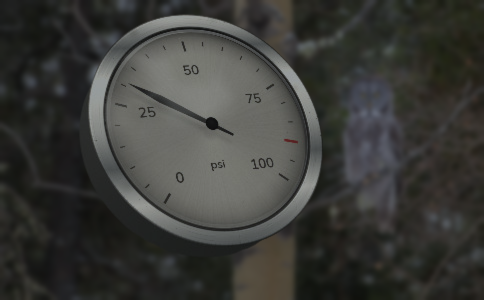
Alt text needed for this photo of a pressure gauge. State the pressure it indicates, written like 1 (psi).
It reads 30 (psi)
